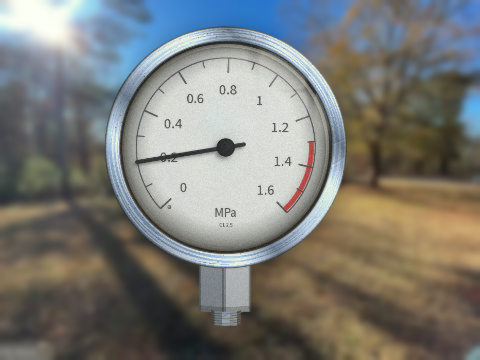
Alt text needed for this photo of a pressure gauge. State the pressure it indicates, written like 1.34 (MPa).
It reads 0.2 (MPa)
